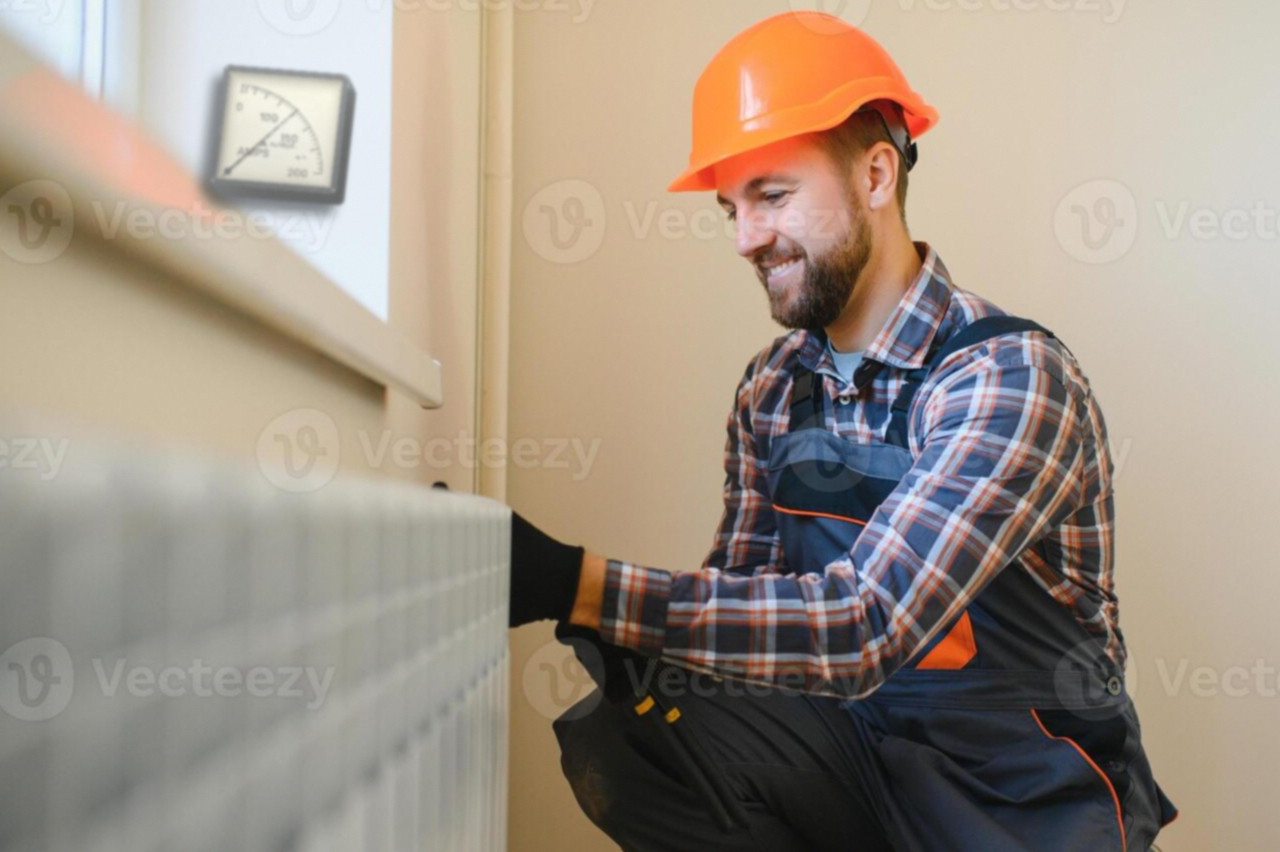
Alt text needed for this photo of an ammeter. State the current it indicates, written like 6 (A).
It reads 125 (A)
